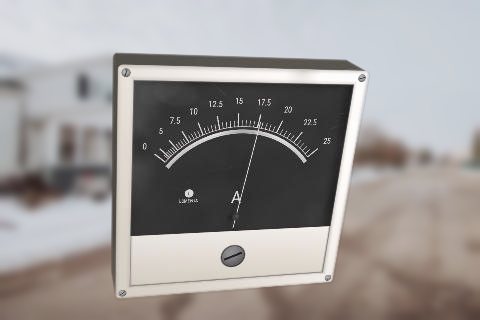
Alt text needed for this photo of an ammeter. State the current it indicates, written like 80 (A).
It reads 17.5 (A)
